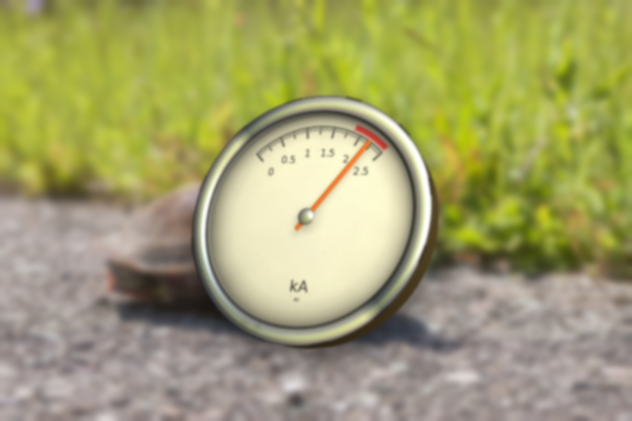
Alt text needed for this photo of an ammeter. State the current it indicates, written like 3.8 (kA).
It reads 2.25 (kA)
